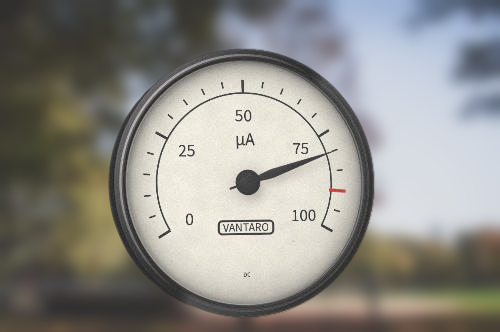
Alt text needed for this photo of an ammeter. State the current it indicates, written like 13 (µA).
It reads 80 (µA)
